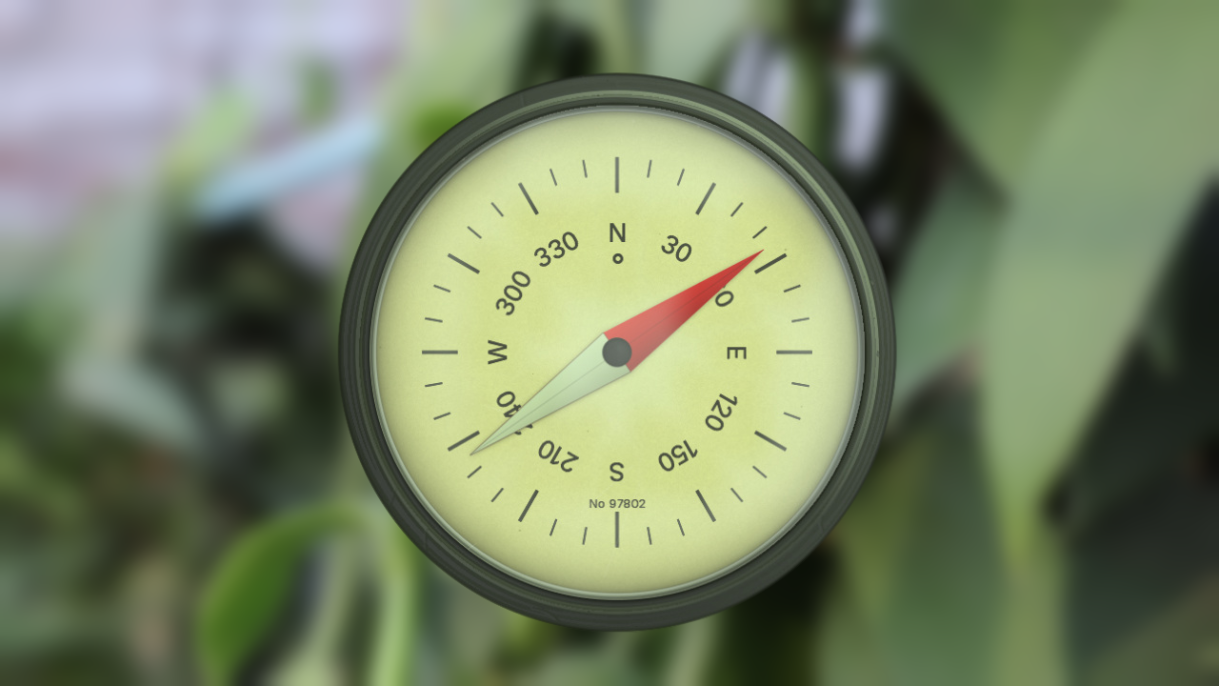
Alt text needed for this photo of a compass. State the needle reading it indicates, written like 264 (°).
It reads 55 (°)
